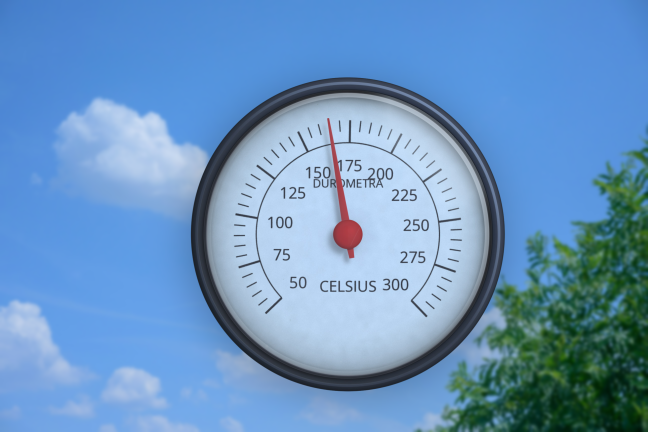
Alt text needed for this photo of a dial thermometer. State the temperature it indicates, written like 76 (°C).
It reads 165 (°C)
